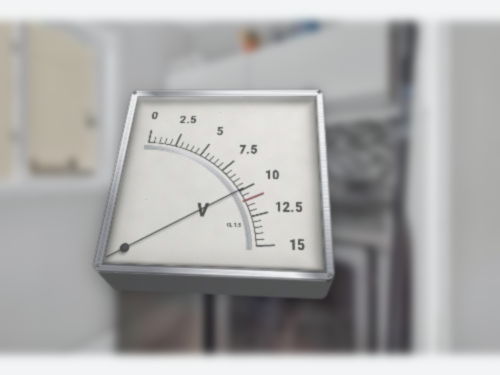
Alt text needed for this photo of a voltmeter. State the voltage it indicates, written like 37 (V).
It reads 10 (V)
